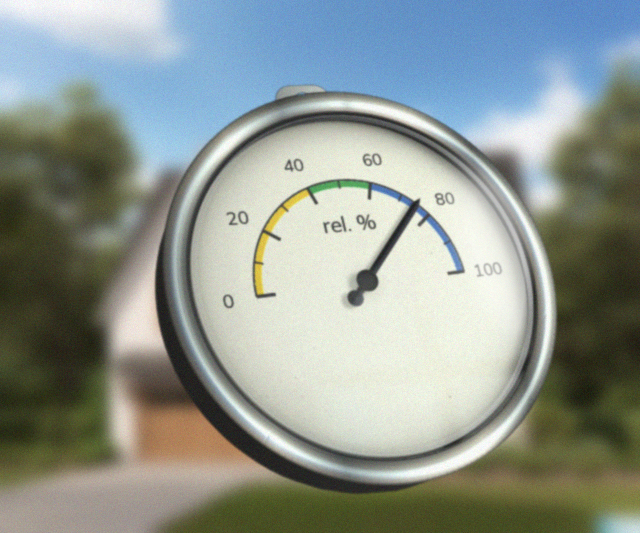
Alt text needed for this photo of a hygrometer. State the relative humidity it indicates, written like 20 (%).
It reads 75 (%)
